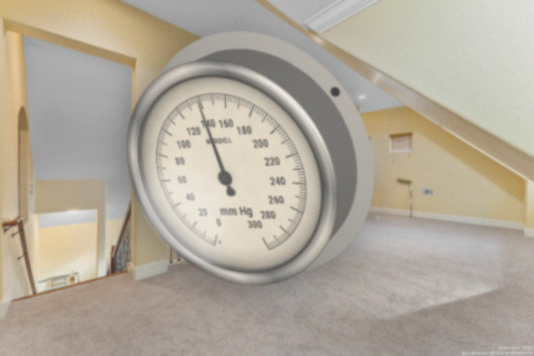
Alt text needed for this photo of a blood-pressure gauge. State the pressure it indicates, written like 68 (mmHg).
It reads 140 (mmHg)
